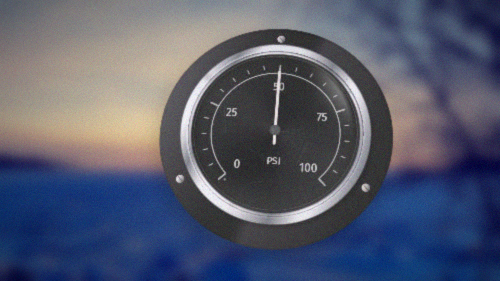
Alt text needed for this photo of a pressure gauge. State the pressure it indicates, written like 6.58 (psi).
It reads 50 (psi)
